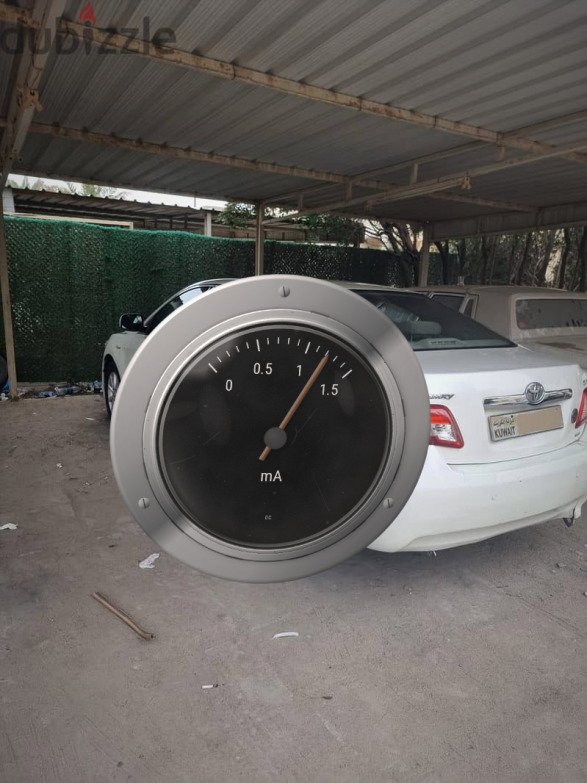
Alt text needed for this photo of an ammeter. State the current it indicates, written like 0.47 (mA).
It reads 1.2 (mA)
